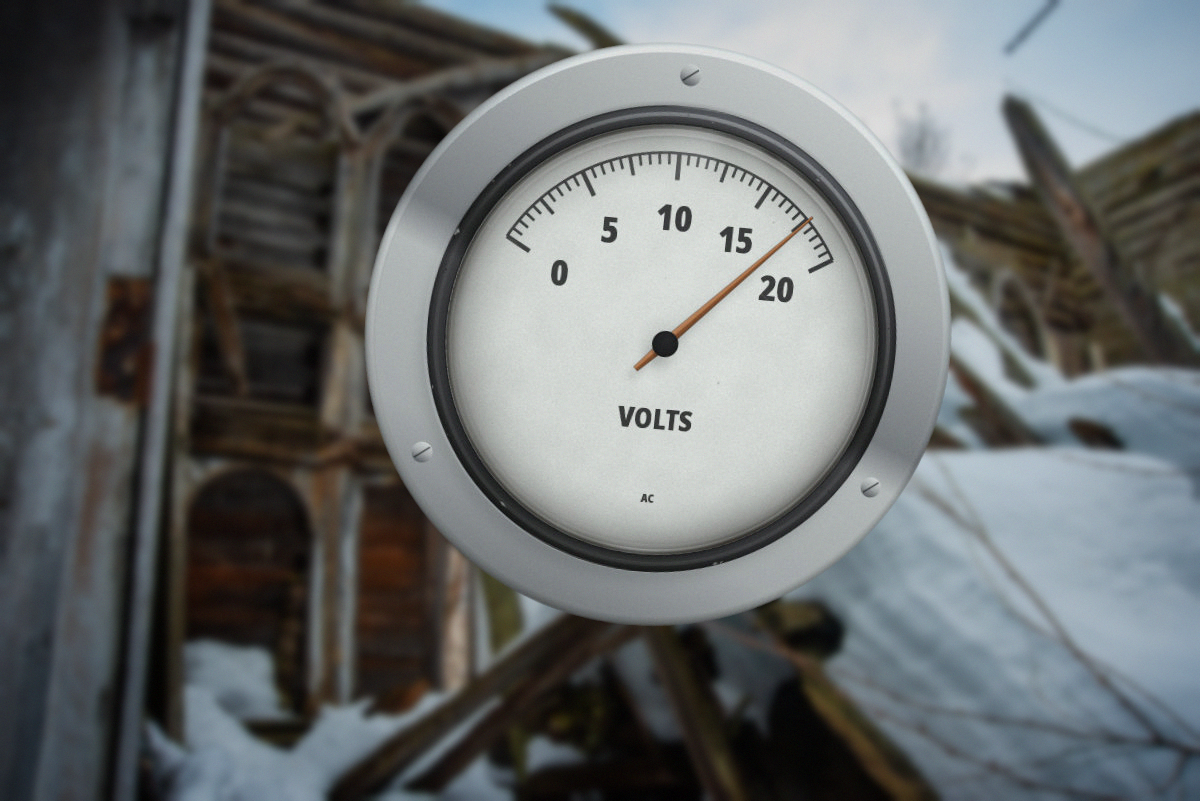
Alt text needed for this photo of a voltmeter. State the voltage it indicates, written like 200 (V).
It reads 17.5 (V)
